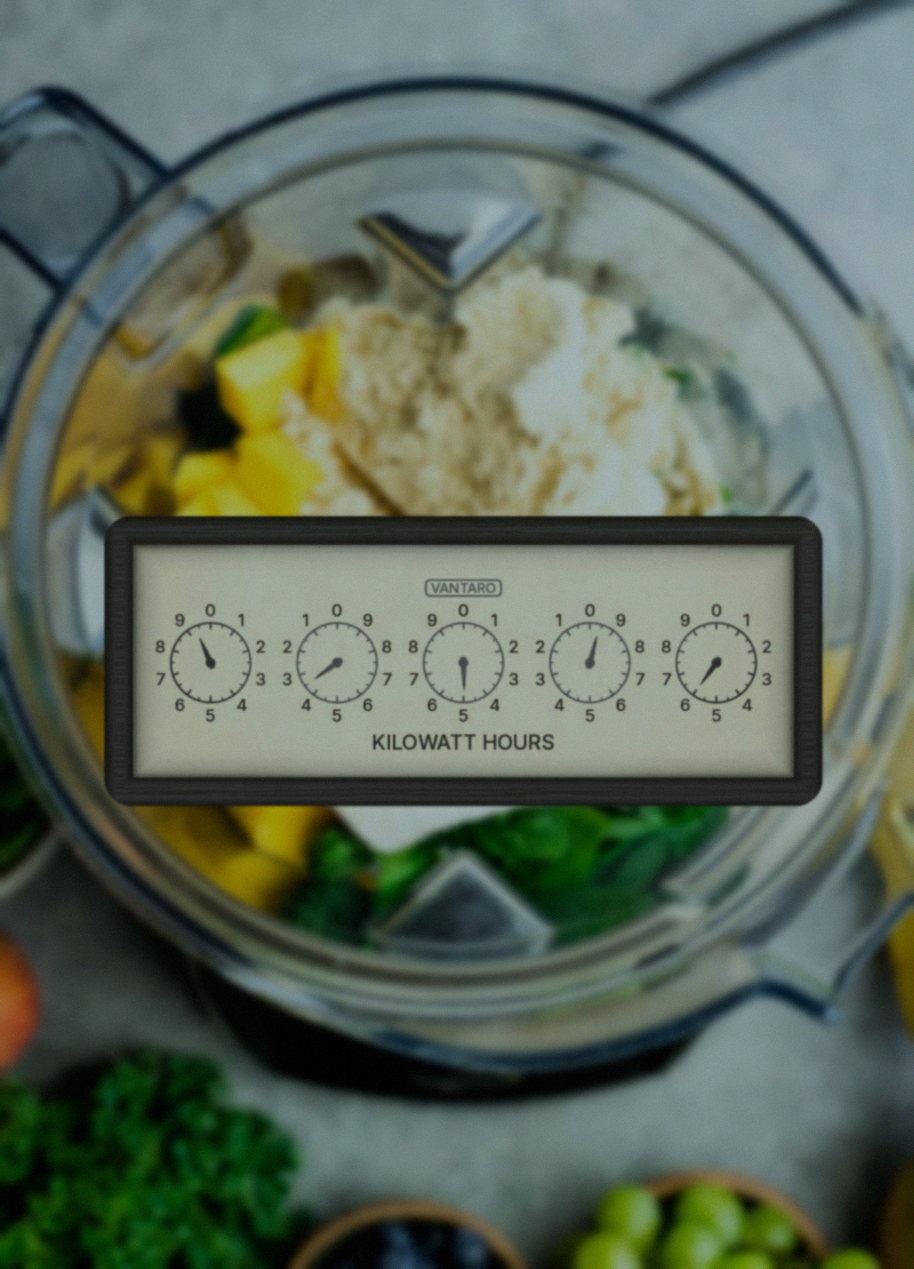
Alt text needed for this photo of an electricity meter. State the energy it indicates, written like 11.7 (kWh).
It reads 93496 (kWh)
